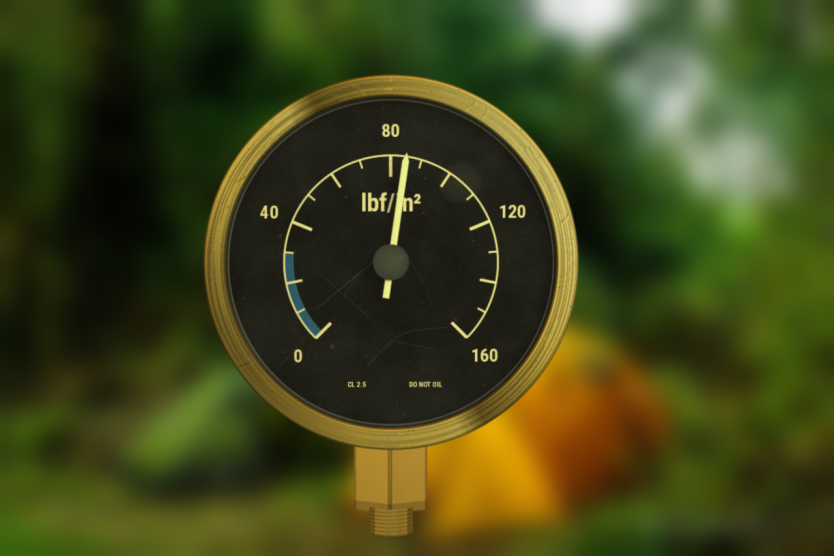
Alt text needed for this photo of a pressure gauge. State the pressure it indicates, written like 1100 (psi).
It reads 85 (psi)
